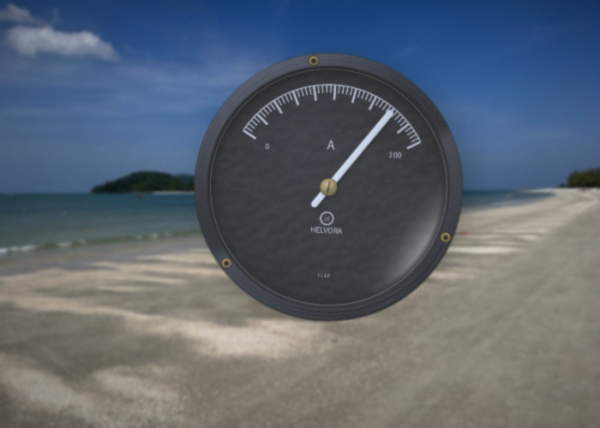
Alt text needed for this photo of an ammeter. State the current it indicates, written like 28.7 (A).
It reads 80 (A)
